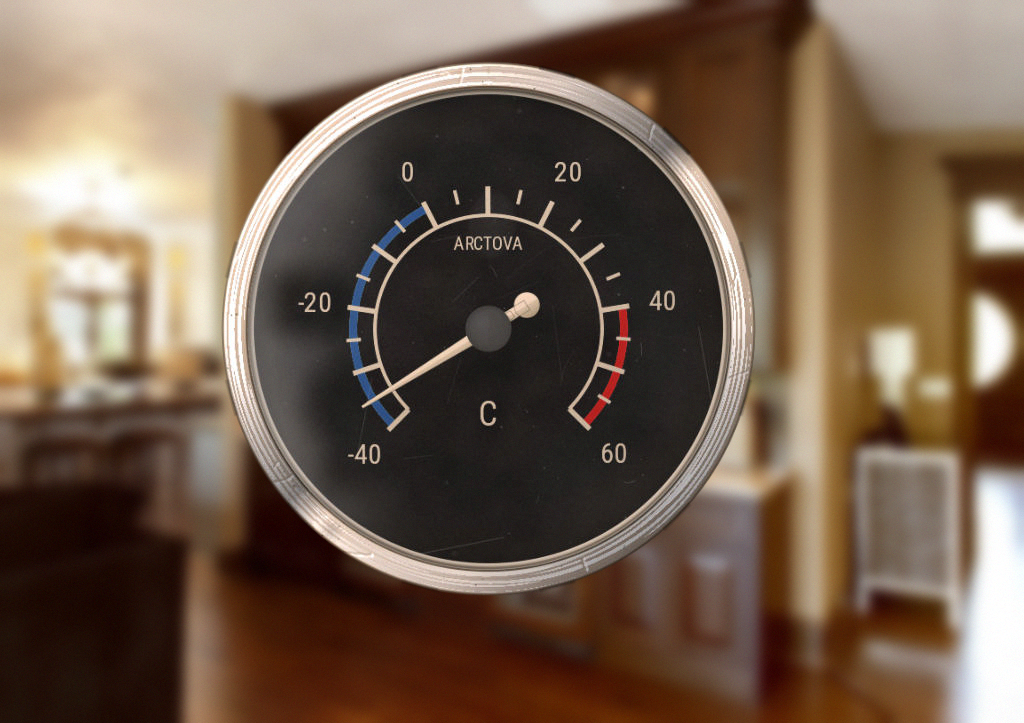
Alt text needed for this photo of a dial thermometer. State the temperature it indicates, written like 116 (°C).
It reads -35 (°C)
